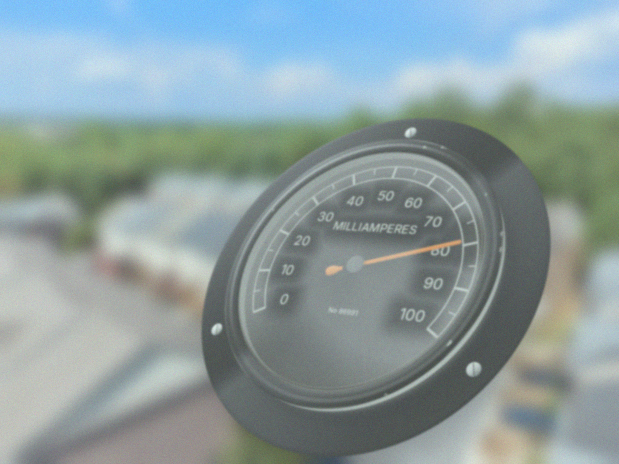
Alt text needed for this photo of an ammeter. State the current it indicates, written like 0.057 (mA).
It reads 80 (mA)
